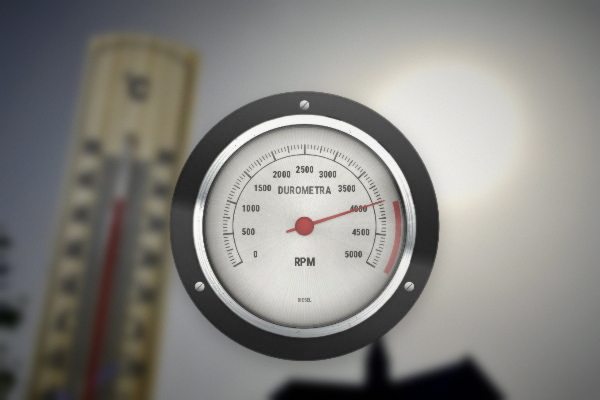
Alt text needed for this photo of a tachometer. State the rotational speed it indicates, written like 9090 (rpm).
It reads 4000 (rpm)
